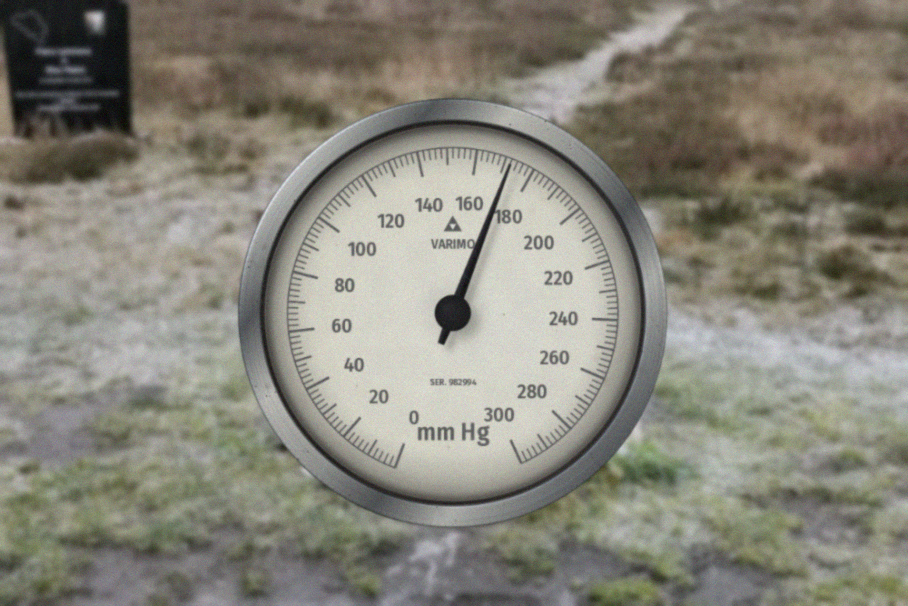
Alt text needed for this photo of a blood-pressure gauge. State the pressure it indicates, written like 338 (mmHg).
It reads 172 (mmHg)
